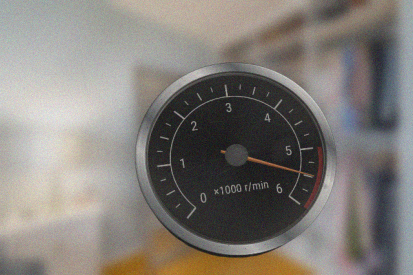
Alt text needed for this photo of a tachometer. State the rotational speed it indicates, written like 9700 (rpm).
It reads 5500 (rpm)
